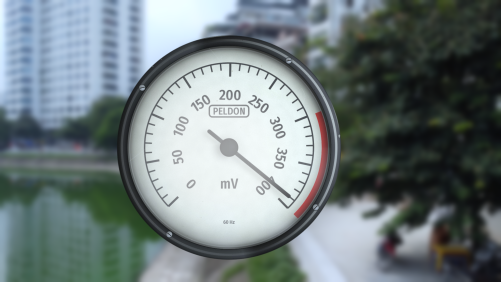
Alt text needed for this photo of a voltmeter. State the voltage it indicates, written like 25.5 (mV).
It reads 390 (mV)
